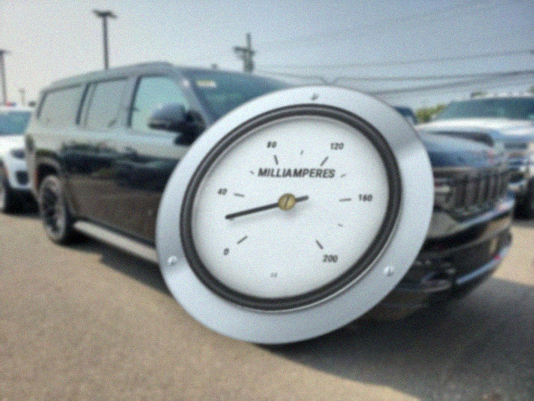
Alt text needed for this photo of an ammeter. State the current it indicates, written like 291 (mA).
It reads 20 (mA)
